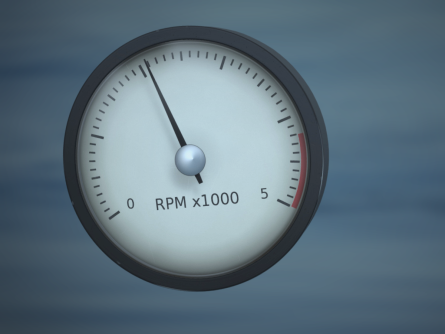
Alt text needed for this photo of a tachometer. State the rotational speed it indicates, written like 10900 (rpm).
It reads 2100 (rpm)
